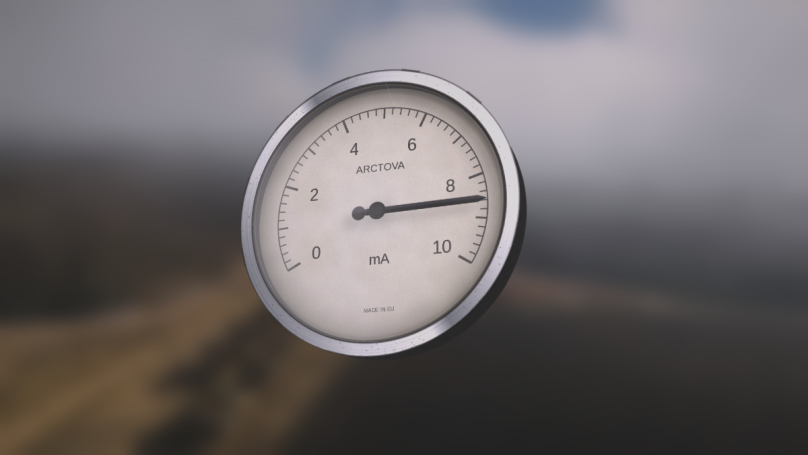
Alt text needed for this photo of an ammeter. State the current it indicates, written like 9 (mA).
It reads 8.6 (mA)
